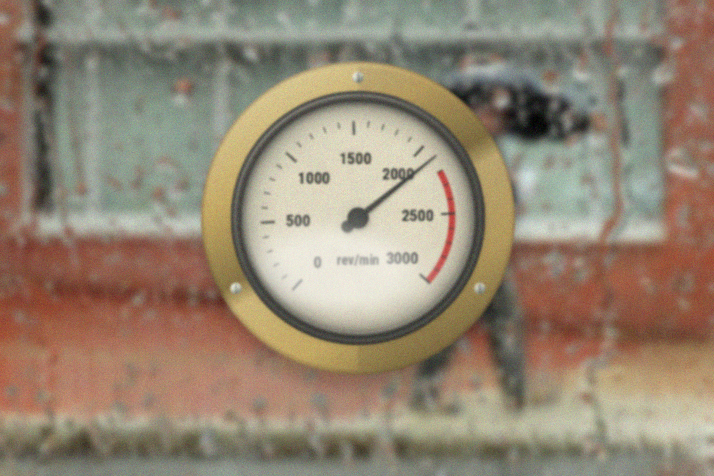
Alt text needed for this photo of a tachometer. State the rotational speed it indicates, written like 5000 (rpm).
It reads 2100 (rpm)
